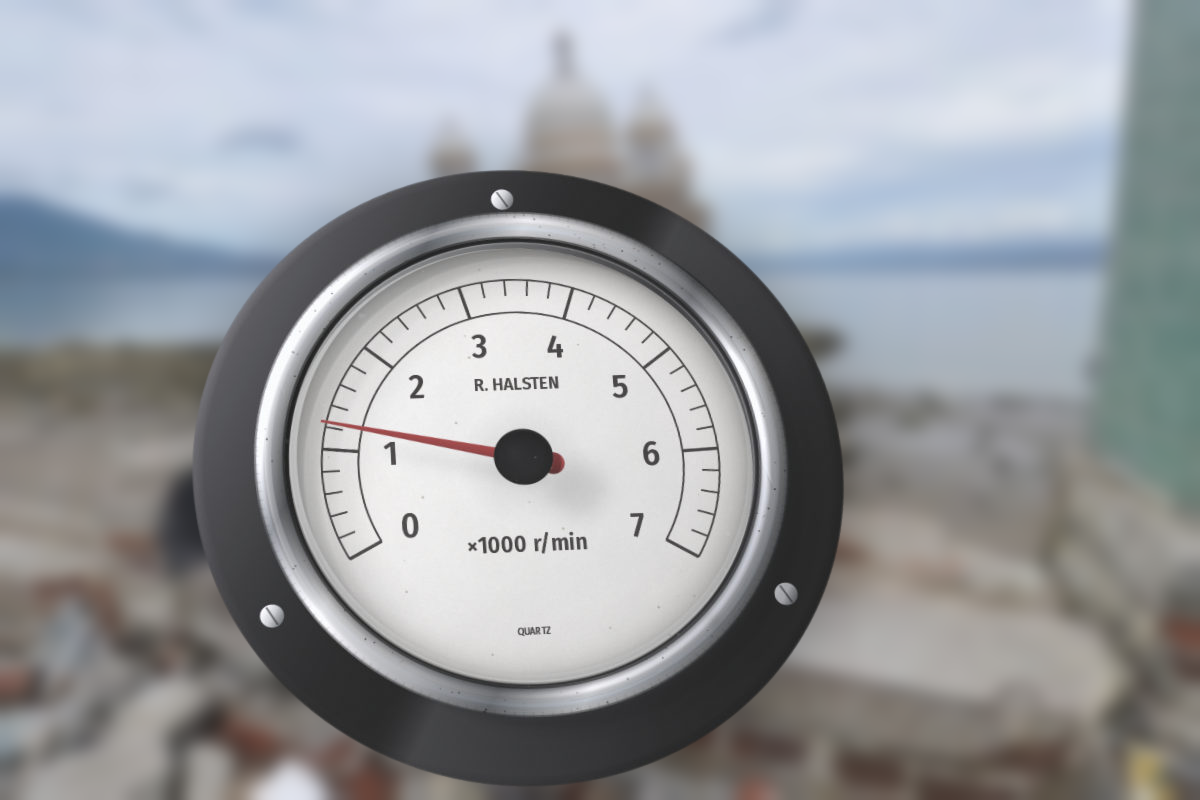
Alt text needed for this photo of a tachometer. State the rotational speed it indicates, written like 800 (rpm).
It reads 1200 (rpm)
